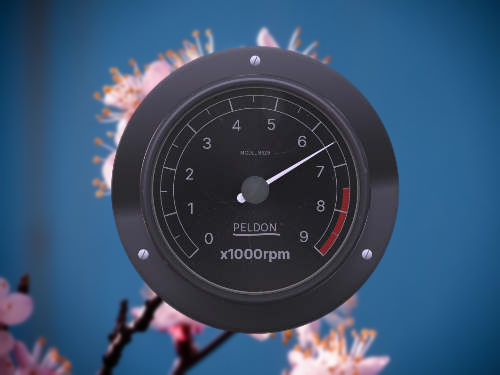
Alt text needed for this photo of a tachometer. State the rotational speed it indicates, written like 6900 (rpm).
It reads 6500 (rpm)
